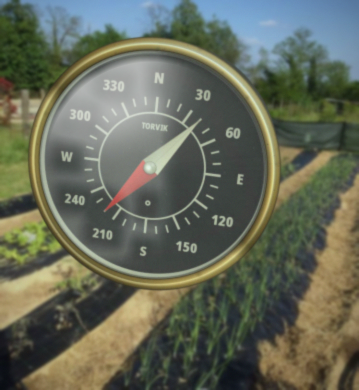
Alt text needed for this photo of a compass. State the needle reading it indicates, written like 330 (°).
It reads 220 (°)
